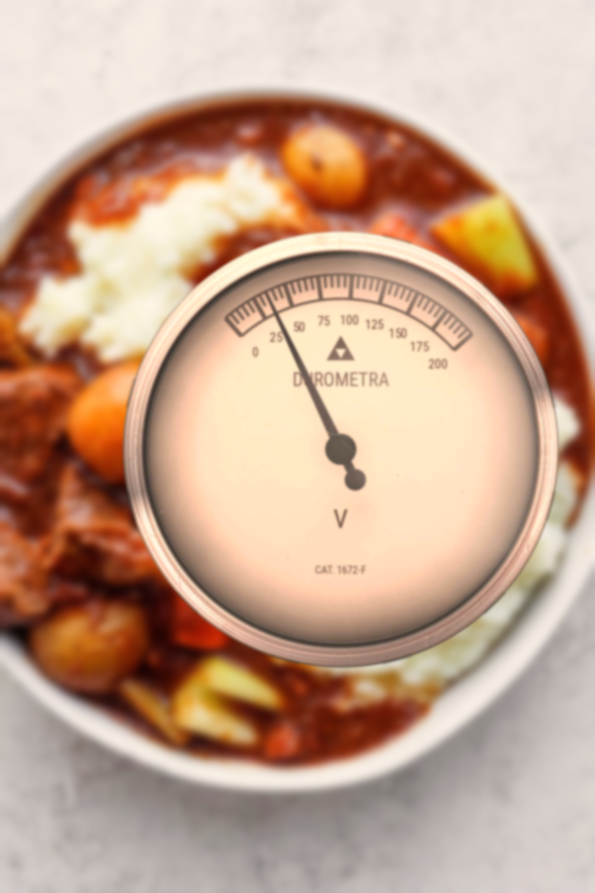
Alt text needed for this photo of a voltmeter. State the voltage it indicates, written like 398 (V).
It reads 35 (V)
